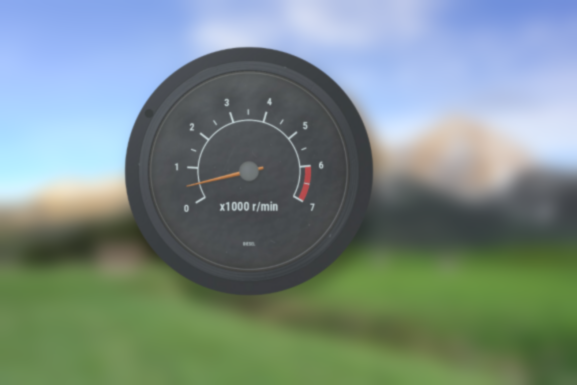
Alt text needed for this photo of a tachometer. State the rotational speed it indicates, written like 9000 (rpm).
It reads 500 (rpm)
